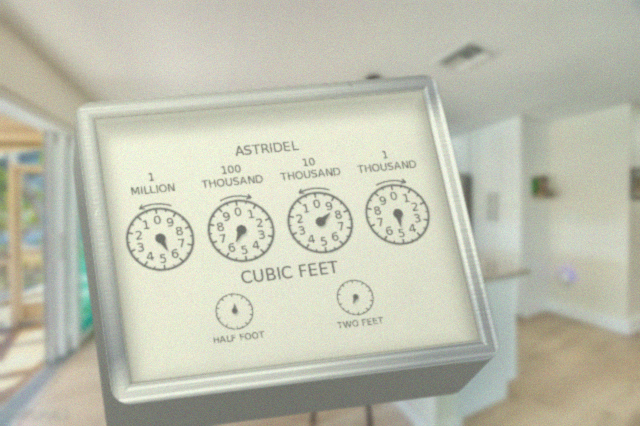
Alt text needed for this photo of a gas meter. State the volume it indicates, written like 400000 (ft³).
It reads 558500 (ft³)
